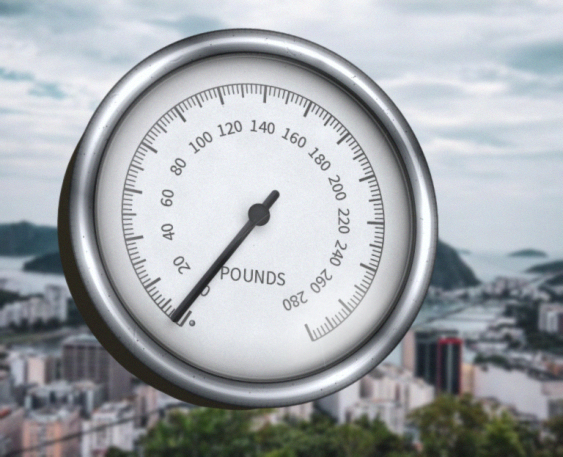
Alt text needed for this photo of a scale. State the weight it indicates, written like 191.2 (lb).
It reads 4 (lb)
